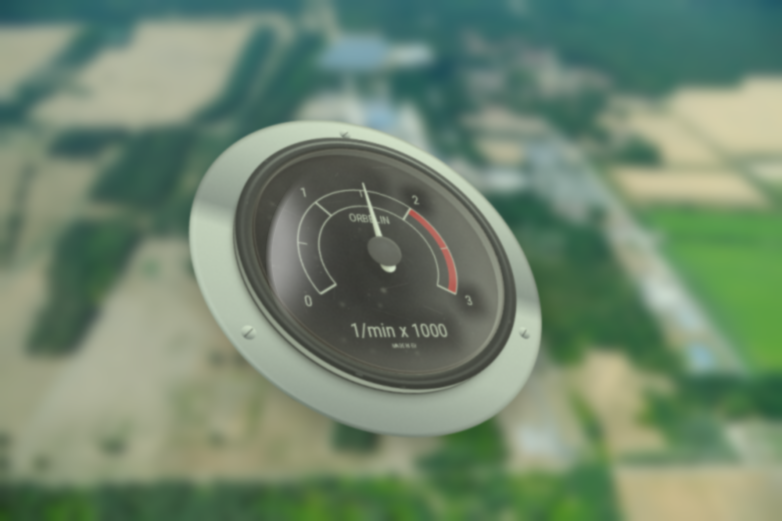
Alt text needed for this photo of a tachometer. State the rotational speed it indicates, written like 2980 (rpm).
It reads 1500 (rpm)
